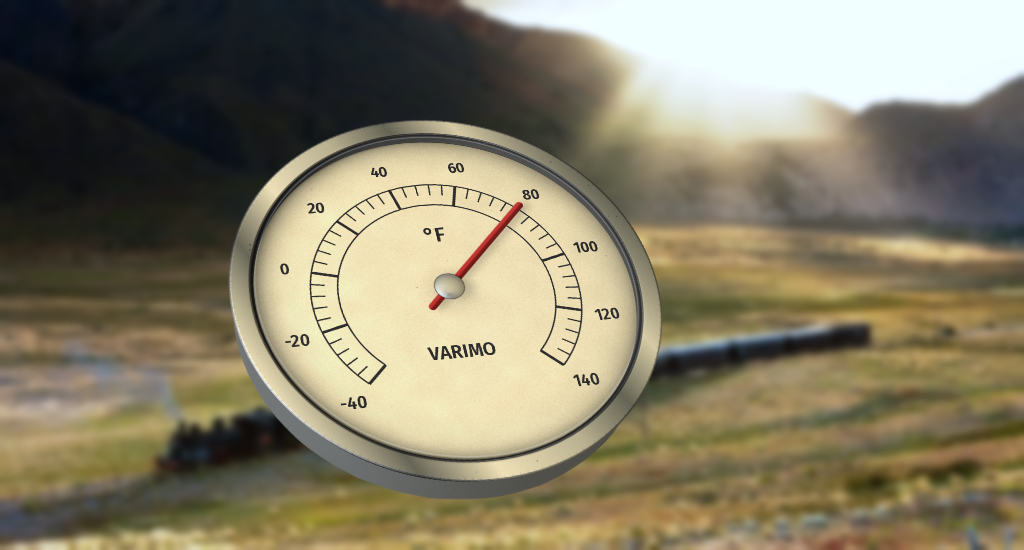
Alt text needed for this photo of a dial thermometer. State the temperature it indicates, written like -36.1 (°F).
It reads 80 (°F)
